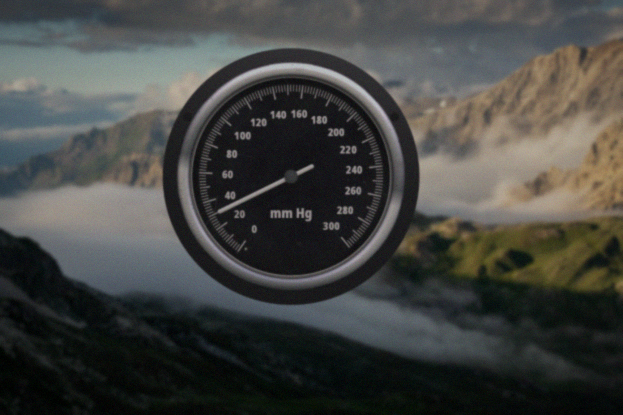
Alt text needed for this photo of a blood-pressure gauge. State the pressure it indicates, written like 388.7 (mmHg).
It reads 30 (mmHg)
